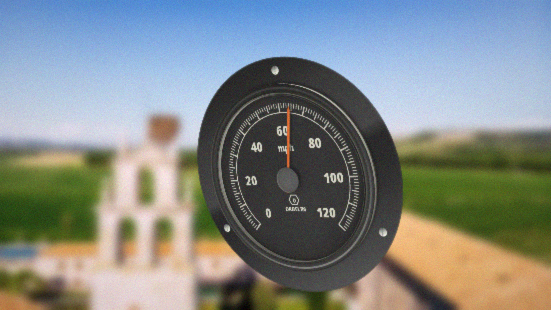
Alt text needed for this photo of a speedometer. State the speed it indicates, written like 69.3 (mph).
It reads 65 (mph)
